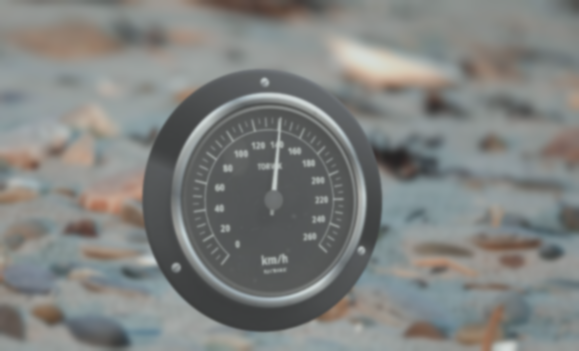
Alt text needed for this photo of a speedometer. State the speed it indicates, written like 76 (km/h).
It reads 140 (km/h)
